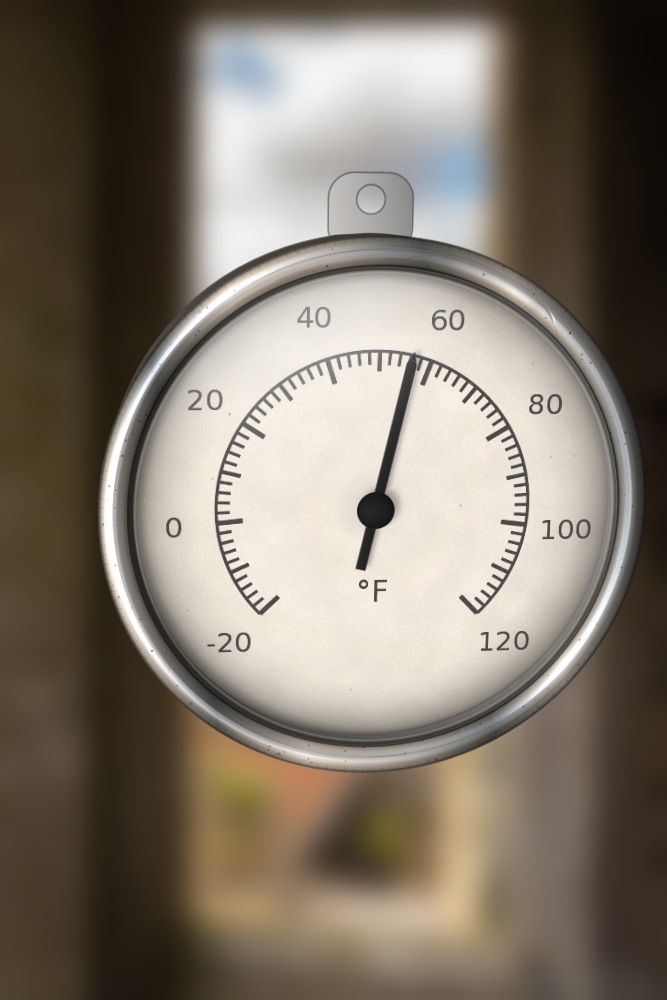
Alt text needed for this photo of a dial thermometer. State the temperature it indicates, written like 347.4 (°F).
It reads 56 (°F)
